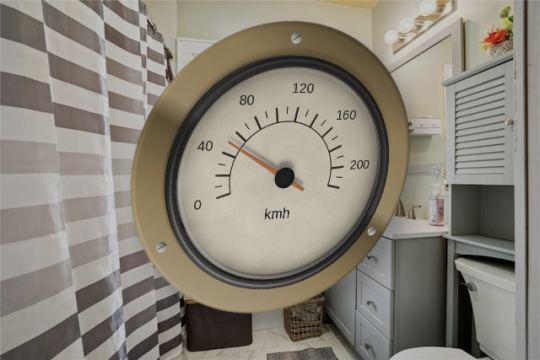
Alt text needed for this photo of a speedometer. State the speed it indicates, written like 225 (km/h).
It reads 50 (km/h)
